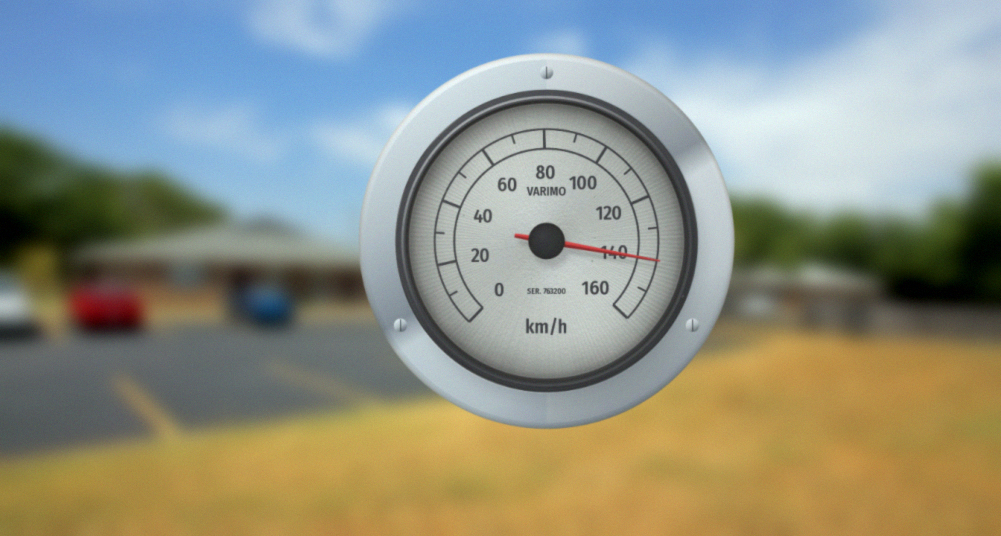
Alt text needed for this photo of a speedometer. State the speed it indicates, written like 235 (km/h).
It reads 140 (km/h)
